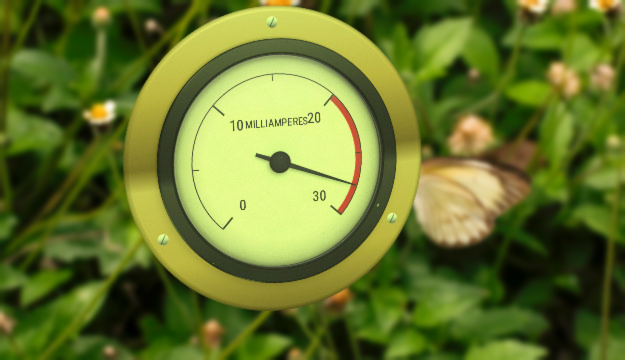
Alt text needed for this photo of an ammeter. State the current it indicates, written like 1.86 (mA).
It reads 27.5 (mA)
